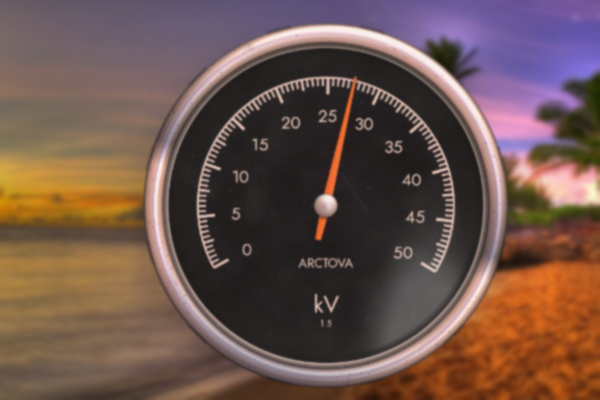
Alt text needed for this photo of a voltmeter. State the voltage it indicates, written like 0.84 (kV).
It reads 27.5 (kV)
